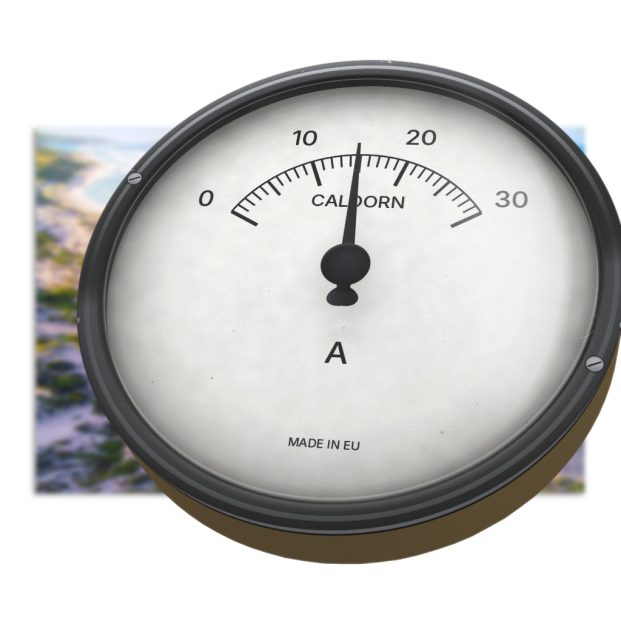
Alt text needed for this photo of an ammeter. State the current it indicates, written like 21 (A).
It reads 15 (A)
